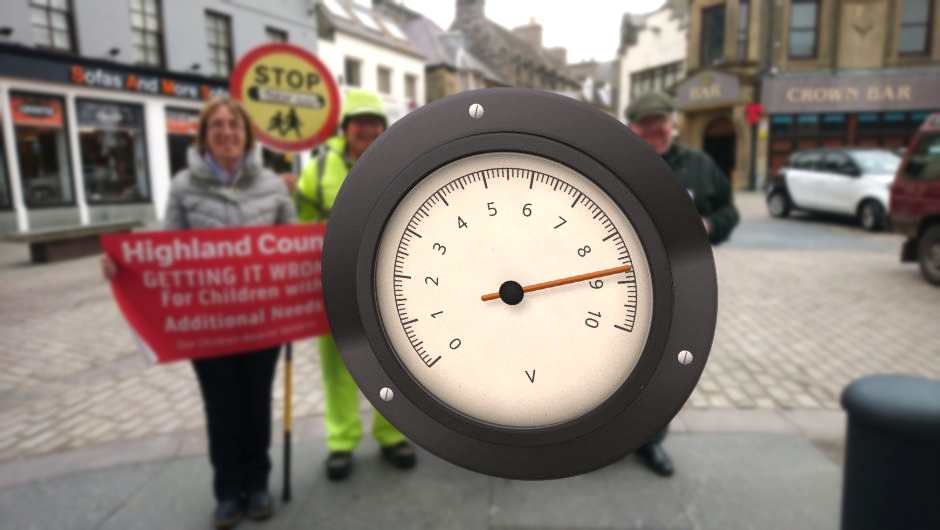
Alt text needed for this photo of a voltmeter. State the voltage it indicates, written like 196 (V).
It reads 8.7 (V)
